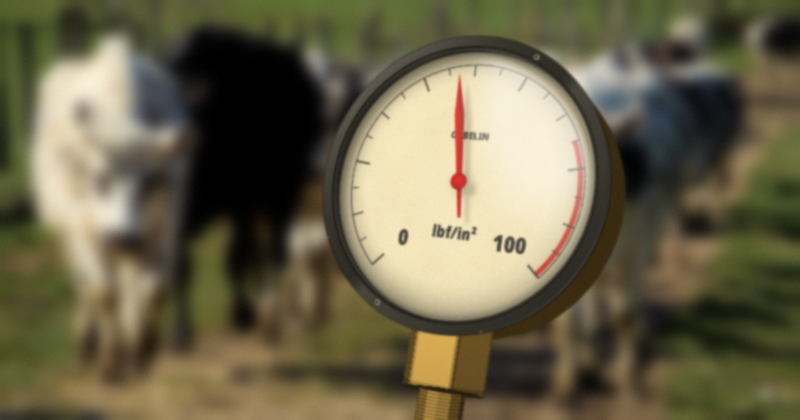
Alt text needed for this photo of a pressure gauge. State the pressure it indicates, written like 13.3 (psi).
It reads 47.5 (psi)
